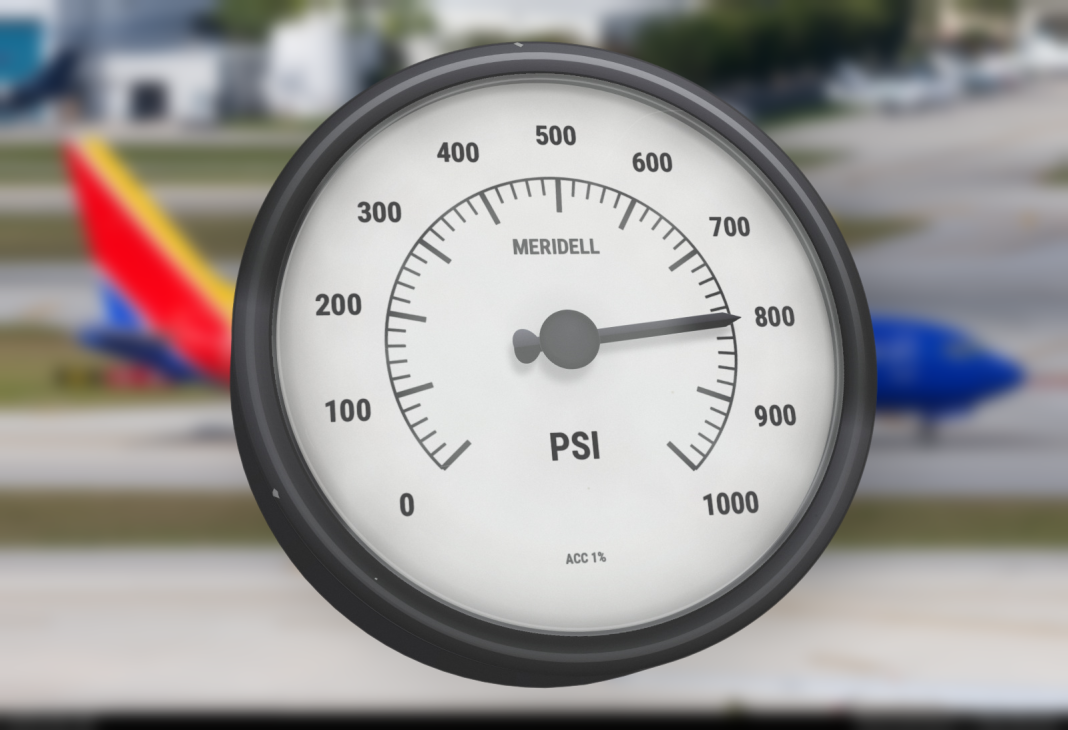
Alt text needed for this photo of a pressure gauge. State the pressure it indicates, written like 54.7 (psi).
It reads 800 (psi)
